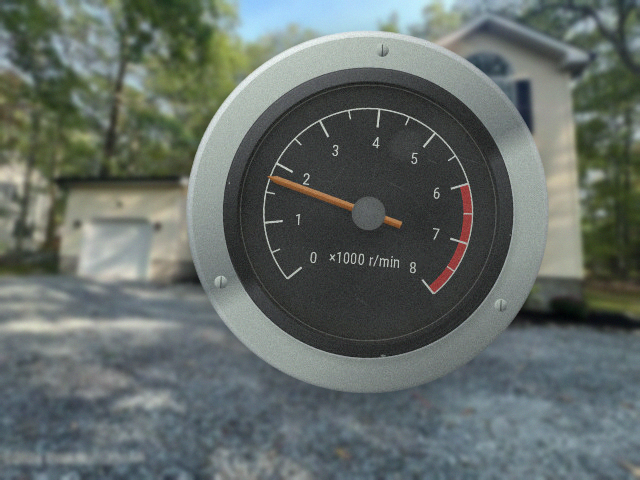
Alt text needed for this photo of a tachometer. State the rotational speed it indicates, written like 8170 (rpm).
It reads 1750 (rpm)
